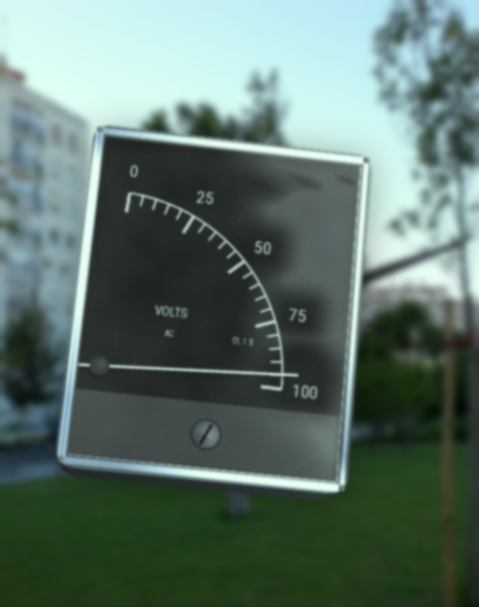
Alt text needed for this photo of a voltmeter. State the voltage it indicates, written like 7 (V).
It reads 95 (V)
